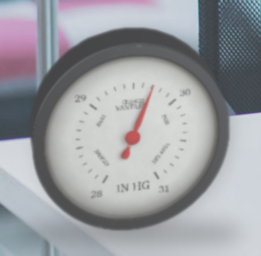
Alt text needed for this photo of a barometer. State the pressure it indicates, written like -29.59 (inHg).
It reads 29.7 (inHg)
